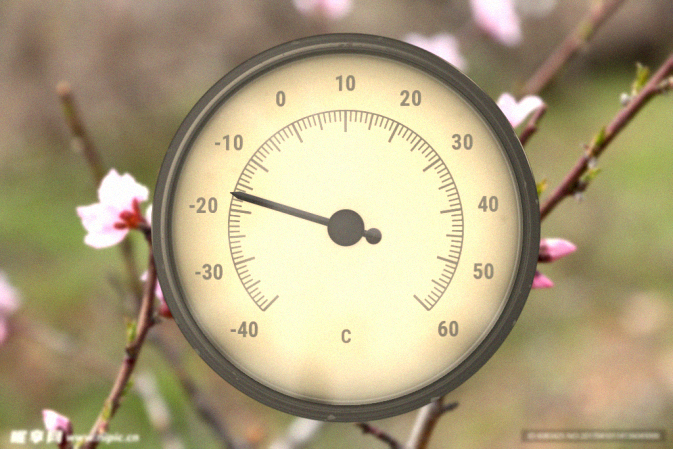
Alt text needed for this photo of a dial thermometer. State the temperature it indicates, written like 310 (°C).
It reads -17 (°C)
